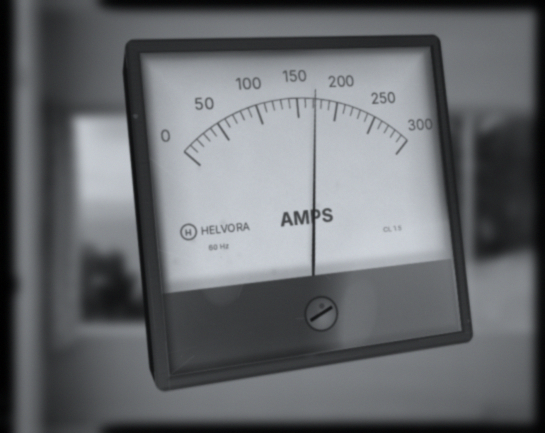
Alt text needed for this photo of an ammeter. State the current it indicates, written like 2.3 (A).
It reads 170 (A)
